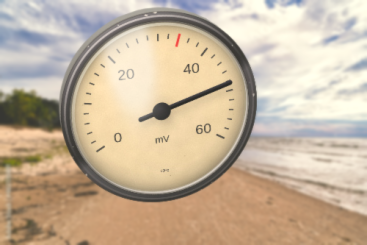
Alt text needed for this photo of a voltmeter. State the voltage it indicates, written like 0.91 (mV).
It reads 48 (mV)
